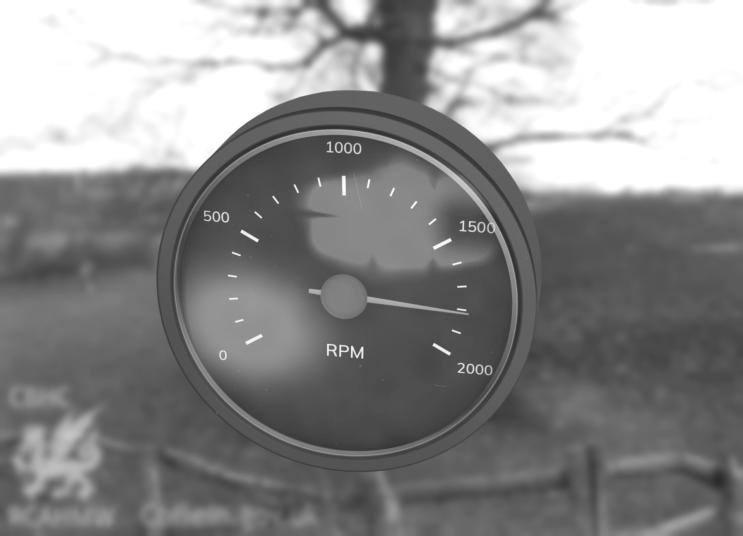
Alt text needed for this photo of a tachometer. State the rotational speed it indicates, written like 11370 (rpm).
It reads 1800 (rpm)
